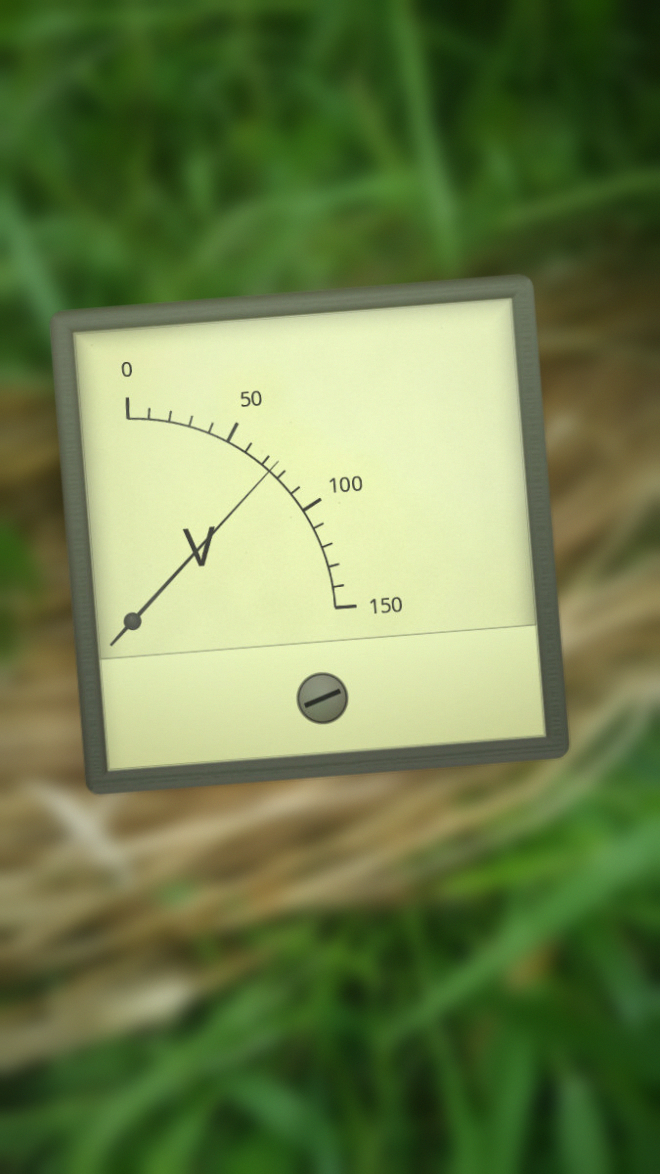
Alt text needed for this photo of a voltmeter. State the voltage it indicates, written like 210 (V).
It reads 75 (V)
